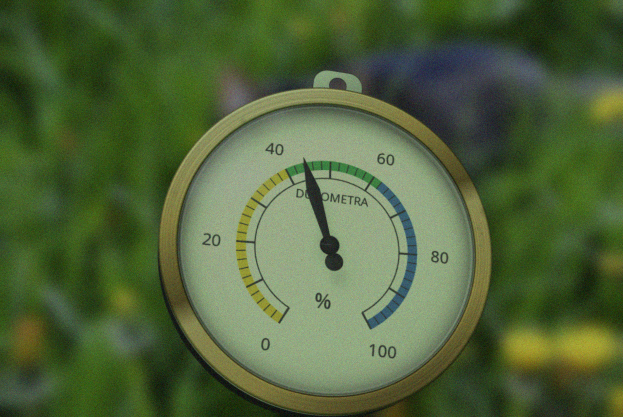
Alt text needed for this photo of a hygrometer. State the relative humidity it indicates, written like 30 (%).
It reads 44 (%)
